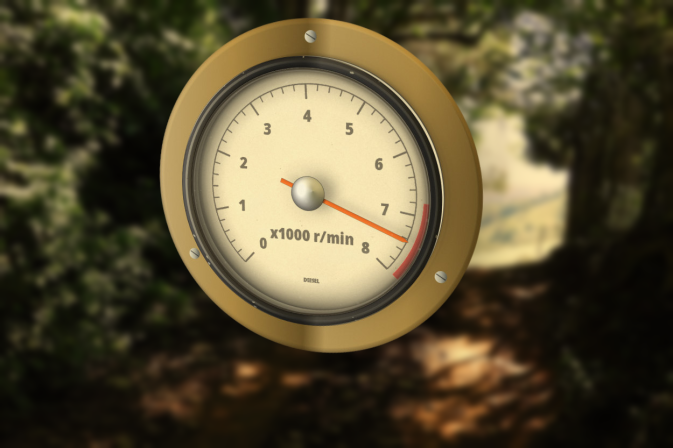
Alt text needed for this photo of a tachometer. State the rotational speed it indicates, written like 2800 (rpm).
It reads 7400 (rpm)
